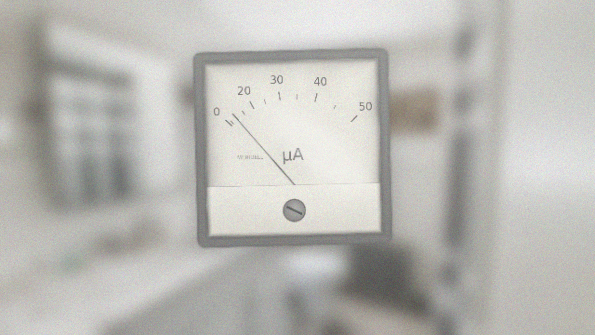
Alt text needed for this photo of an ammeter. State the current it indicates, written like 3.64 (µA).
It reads 10 (µA)
